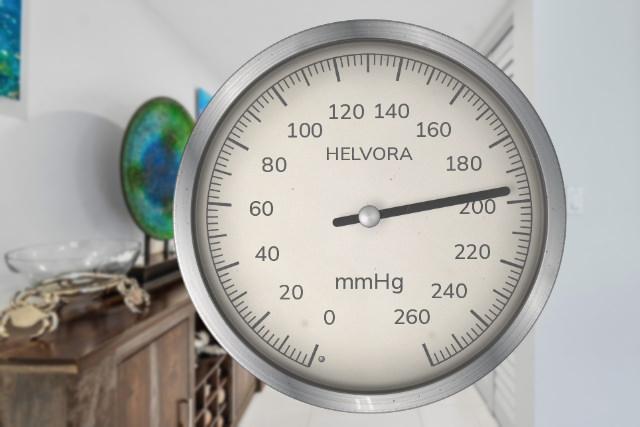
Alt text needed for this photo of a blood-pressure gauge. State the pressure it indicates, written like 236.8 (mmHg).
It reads 196 (mmHg)
